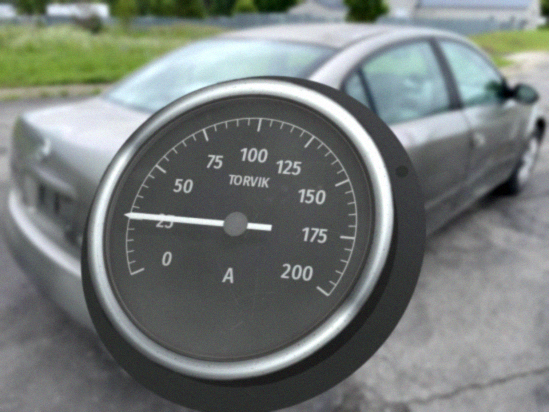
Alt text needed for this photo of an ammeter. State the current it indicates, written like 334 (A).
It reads 25 (A)
